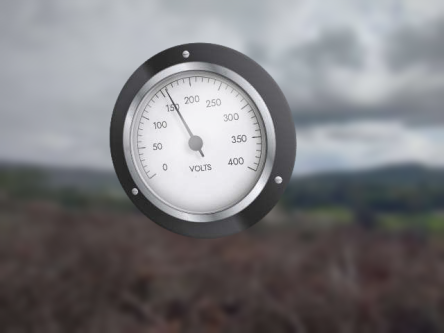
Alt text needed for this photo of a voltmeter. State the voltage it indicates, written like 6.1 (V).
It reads 160 (V)
